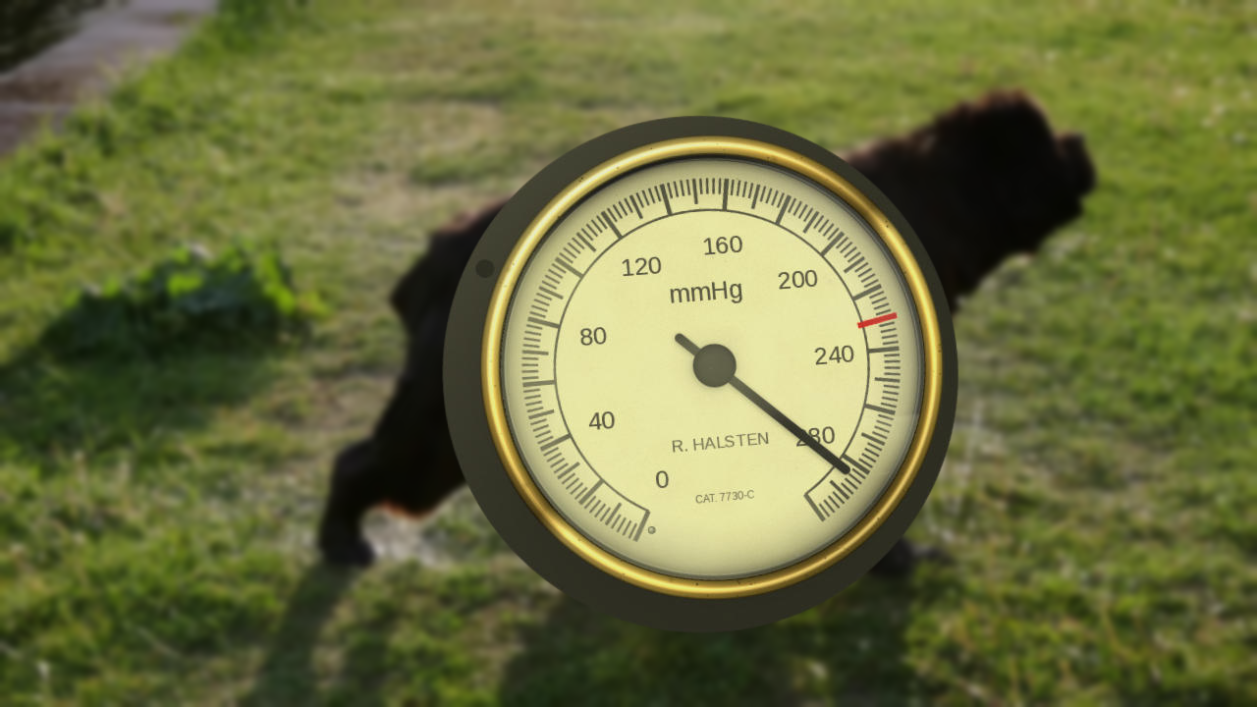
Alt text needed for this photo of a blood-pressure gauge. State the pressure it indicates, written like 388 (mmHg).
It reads 284 (mmHg)
